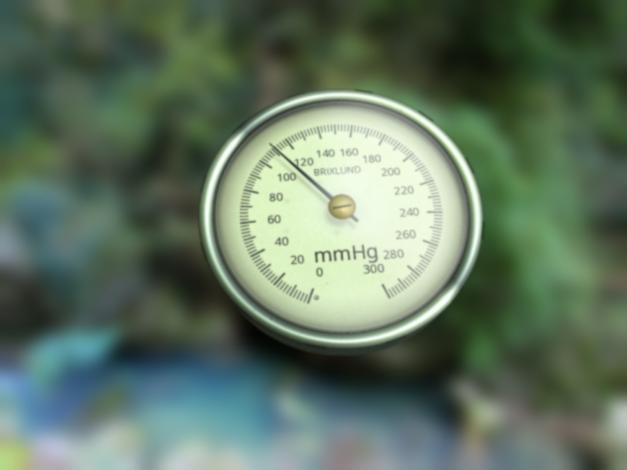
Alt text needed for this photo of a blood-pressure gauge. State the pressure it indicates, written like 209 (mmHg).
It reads 110 (mmHg)
